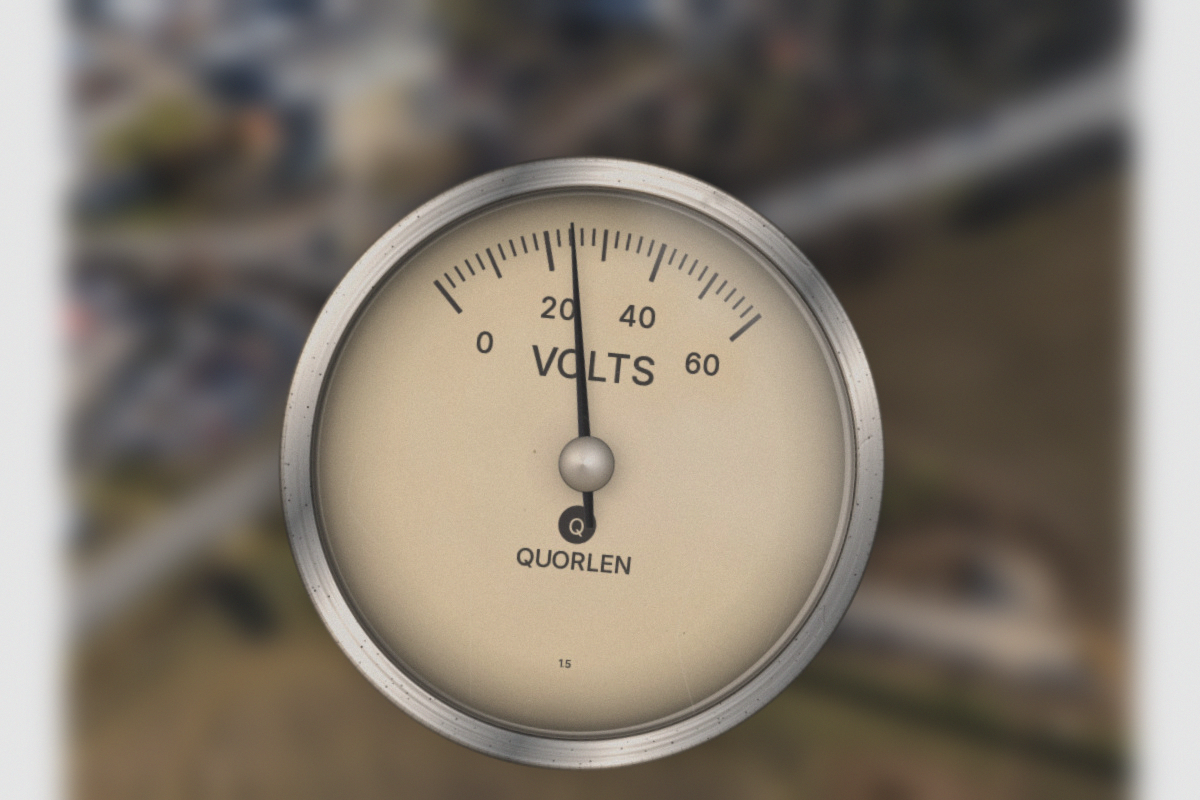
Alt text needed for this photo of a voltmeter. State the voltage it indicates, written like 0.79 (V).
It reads 24 (V)
